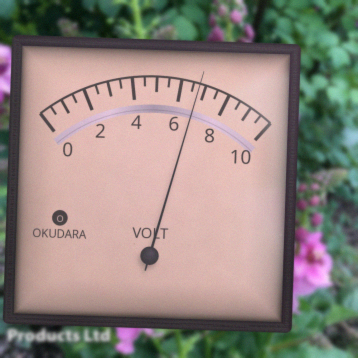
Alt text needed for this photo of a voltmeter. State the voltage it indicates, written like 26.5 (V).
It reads 6.75 (V)
